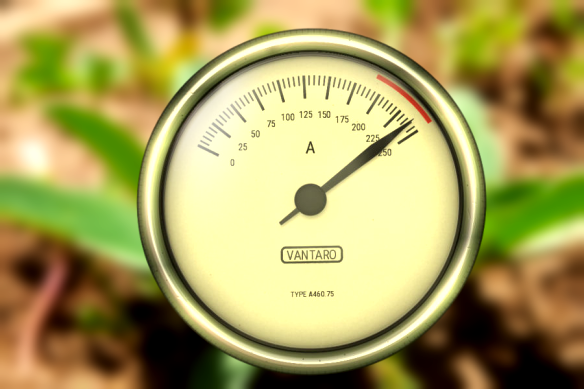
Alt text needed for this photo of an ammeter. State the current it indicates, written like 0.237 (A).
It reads 240 (A)
